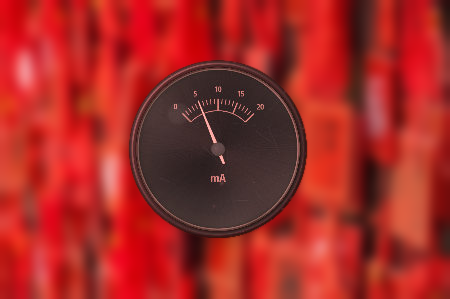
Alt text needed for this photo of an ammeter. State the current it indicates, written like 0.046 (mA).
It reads 5 (mA)
